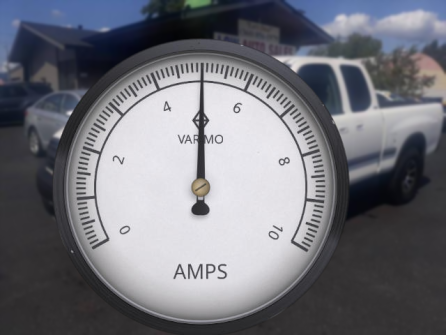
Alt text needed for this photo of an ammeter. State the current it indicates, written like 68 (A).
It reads 5 (A)
